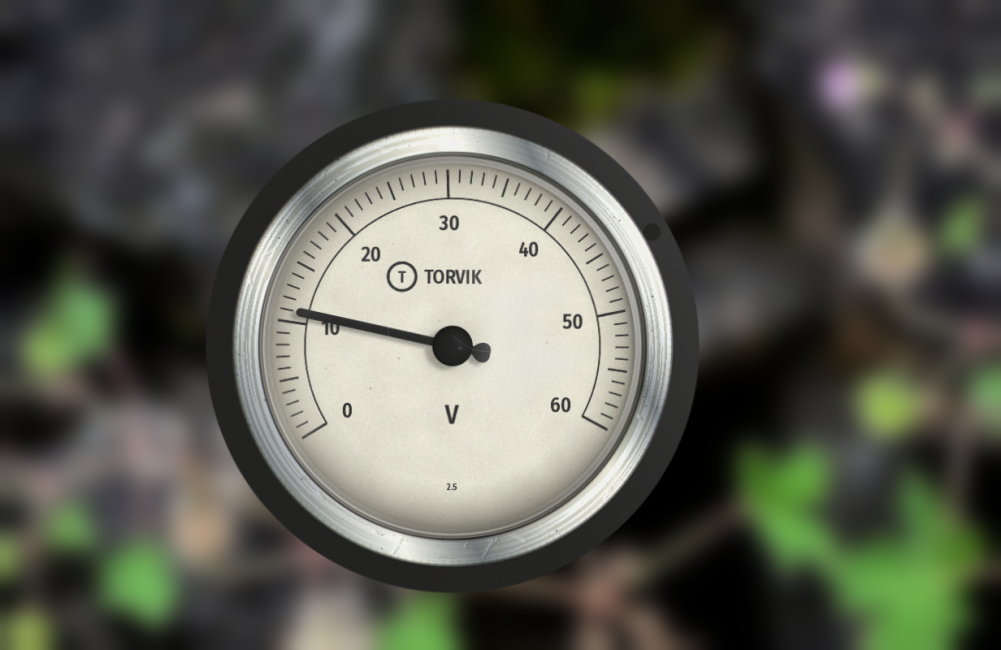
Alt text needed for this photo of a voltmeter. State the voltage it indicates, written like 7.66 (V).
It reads 11 (V)
